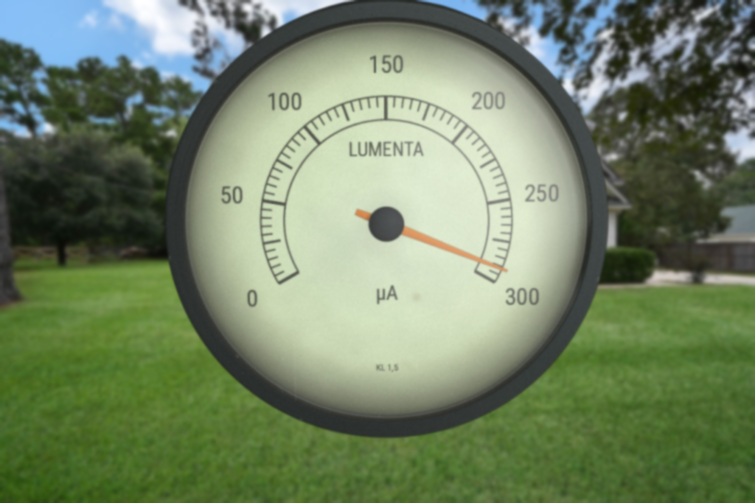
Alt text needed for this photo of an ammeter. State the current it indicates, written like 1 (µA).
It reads 290 (µA)
